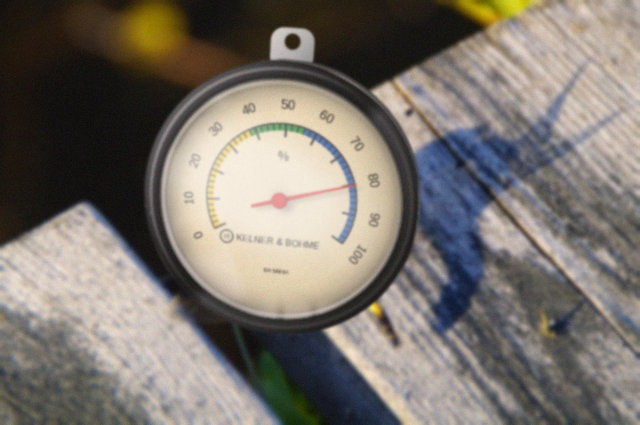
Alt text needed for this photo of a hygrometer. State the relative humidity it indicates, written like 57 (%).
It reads 80 (%)
